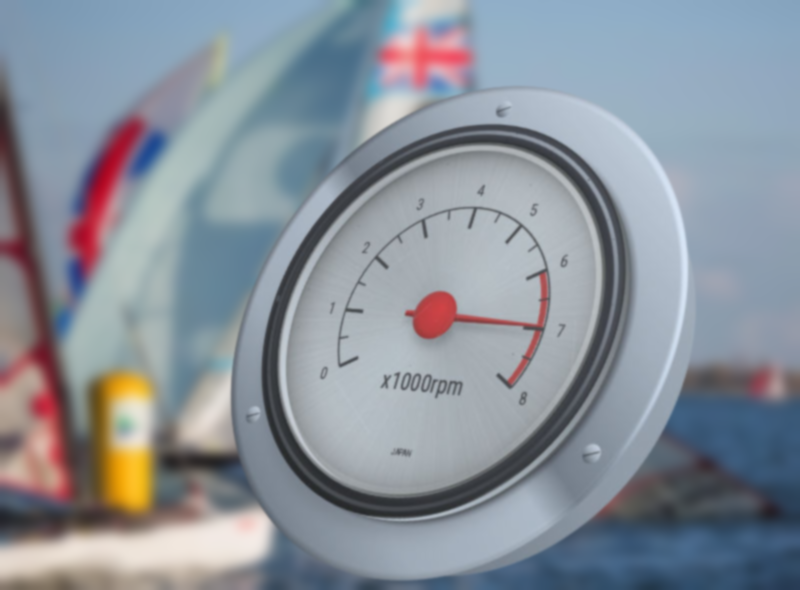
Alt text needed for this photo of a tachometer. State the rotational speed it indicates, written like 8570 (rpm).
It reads 7000 (rpm)
